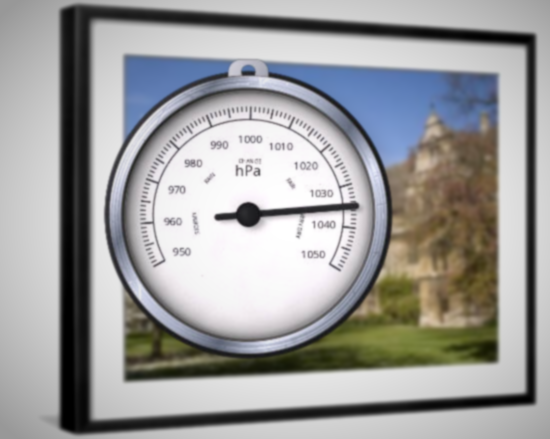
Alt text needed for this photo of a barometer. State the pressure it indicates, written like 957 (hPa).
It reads 1035 (hPa)
